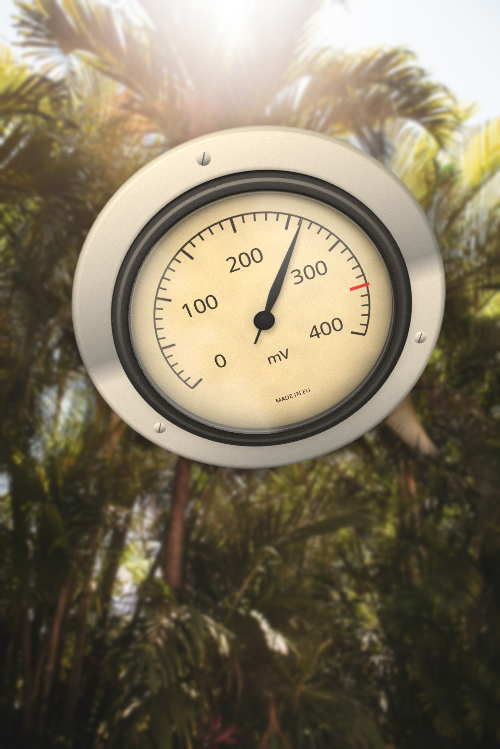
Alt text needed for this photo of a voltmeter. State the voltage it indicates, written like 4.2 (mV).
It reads 260 (mV)
